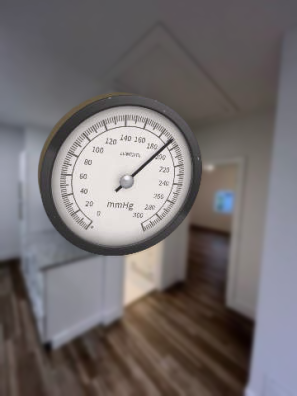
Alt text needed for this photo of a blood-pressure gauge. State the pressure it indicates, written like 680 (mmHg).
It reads 190 (mmHg)
